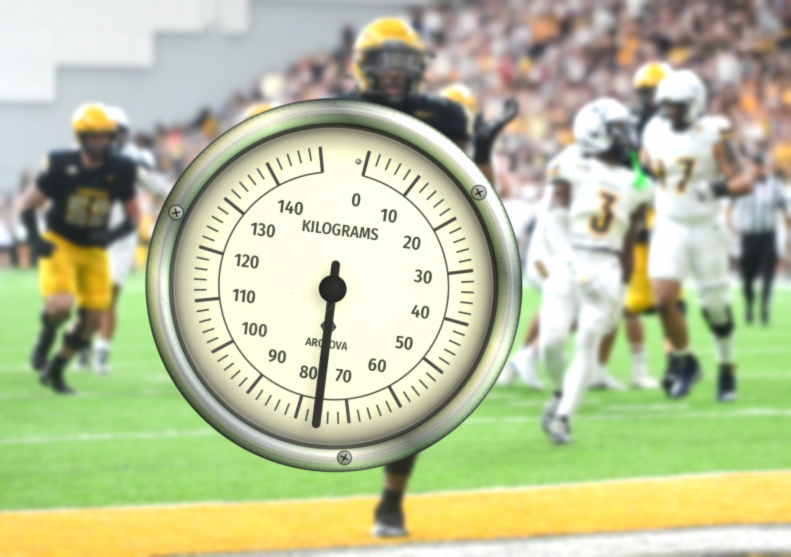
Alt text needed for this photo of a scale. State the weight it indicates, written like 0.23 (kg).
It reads 76 (kg)
